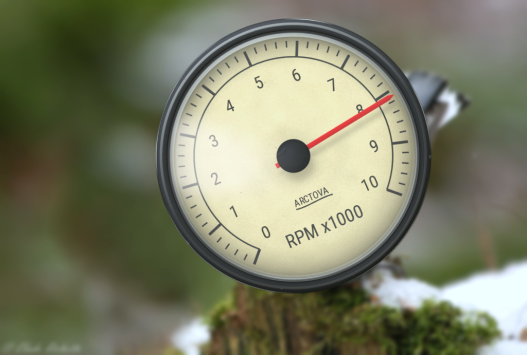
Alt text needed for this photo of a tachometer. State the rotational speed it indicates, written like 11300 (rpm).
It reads 8100 (rpm)
